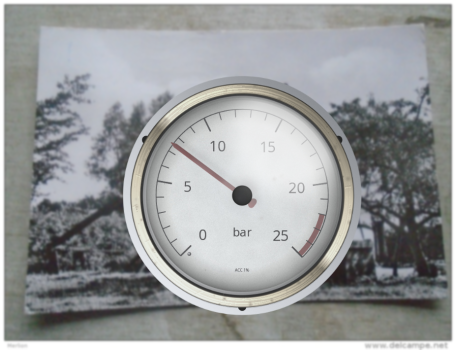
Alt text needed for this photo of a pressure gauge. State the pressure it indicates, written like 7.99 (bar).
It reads 7.5 (bar)
